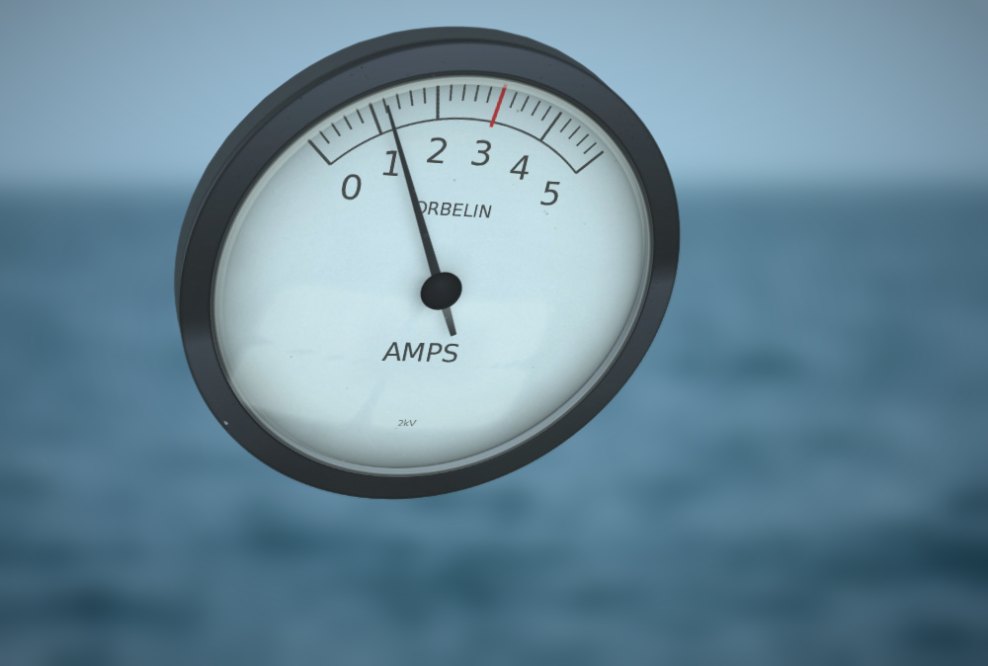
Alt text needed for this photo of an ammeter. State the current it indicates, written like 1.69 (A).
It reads 1.2 (A)
